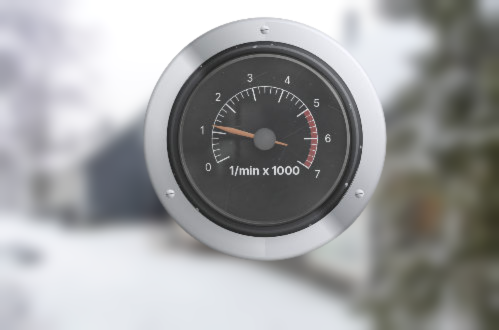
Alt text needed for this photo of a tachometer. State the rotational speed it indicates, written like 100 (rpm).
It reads 1200 (rpm)
